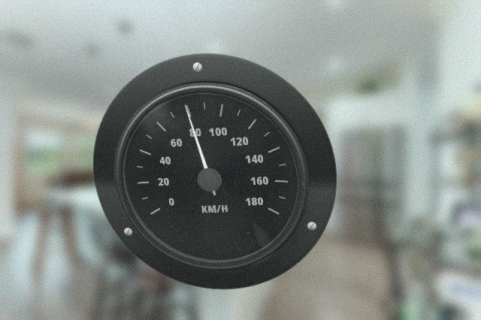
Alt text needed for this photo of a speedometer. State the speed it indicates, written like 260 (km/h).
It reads 80 (km/h)
